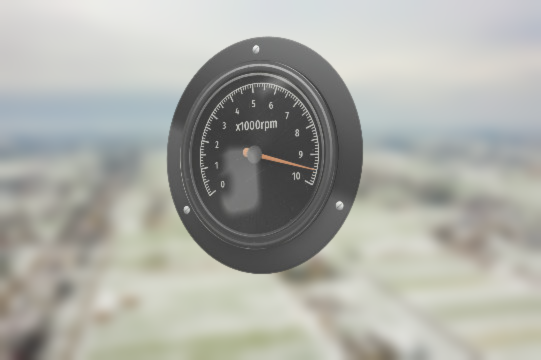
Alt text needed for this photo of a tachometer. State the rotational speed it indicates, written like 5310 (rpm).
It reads 9500 (rpm)
